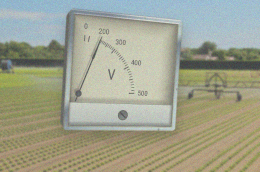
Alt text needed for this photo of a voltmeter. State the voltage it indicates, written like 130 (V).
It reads 200 (V)
